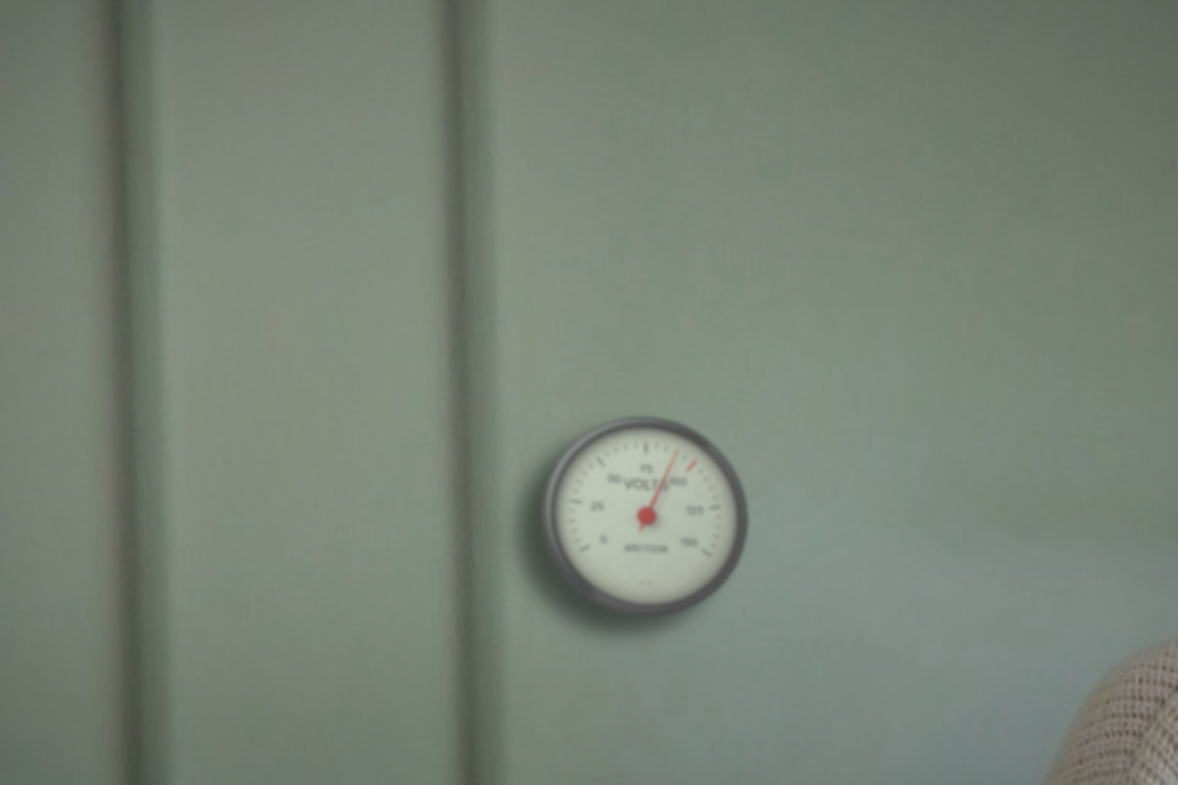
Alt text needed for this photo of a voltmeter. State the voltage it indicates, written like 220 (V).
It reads 90 (V)
